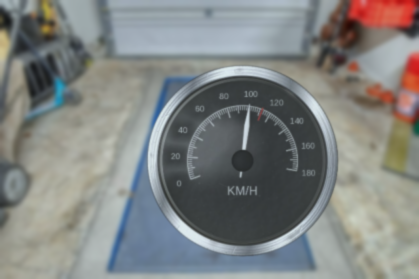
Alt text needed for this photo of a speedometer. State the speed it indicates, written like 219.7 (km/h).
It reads 100 (km/h)
